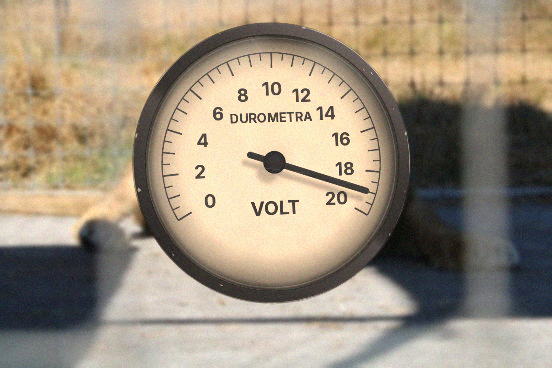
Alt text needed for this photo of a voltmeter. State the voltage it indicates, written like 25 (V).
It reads 19 (V)
